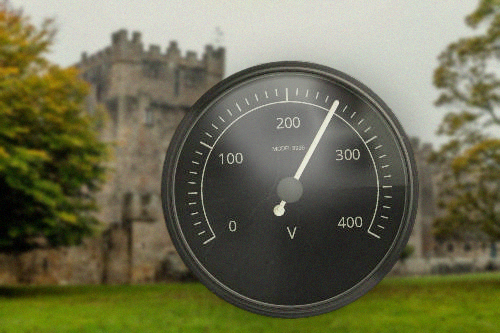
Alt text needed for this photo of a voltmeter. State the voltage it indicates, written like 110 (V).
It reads 250 (V)
